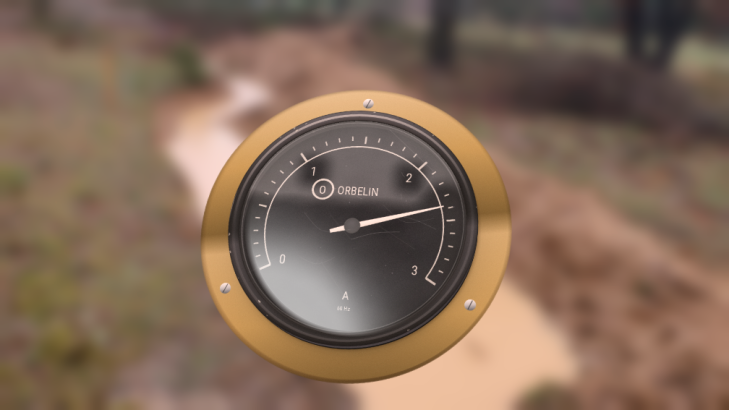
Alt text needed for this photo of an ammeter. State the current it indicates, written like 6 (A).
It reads 2.4 (A)
